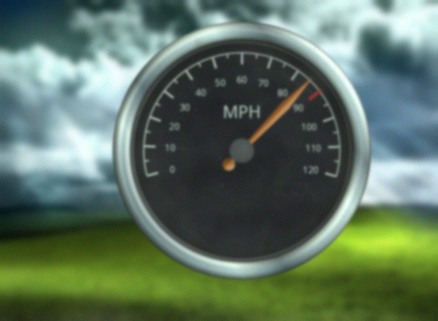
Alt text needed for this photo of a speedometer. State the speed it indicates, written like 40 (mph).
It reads 85 (mph)
